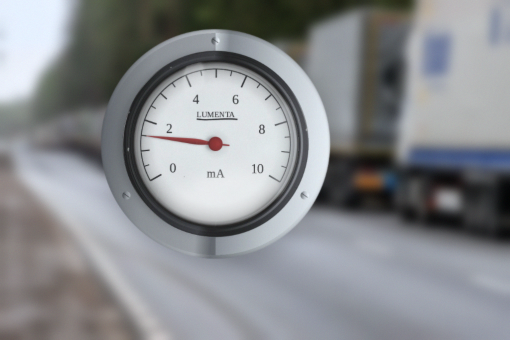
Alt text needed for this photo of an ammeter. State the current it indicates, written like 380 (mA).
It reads 1.5 (mA)
